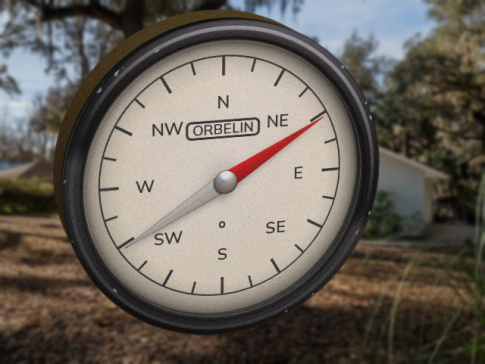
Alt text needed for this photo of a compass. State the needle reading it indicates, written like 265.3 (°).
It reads 60 (°)
